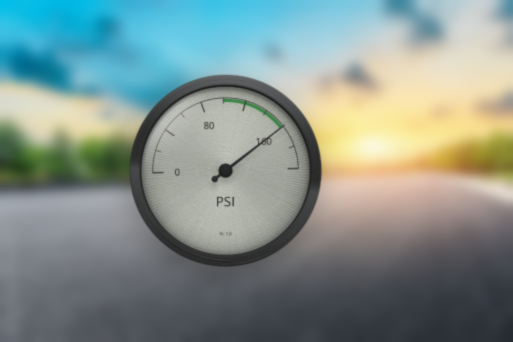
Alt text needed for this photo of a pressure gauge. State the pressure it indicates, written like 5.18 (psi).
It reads 160 (psi)
